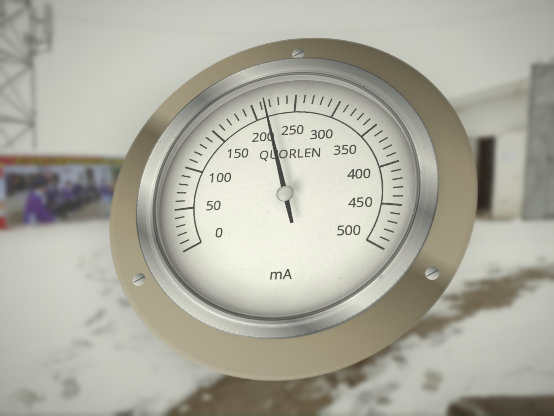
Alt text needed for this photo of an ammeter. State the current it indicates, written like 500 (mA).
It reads 215 (mA)
